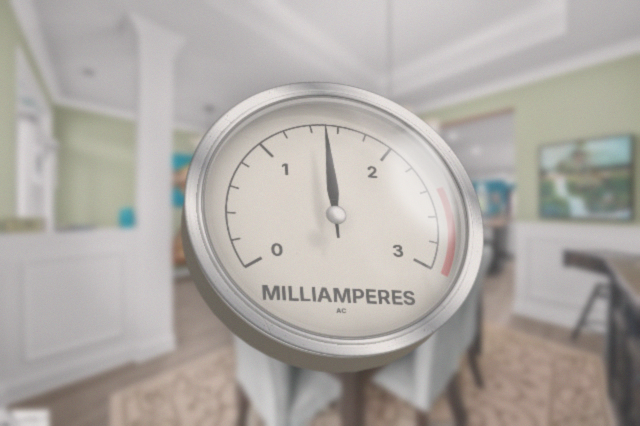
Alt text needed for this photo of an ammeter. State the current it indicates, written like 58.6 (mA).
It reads 1.5 (mA)
